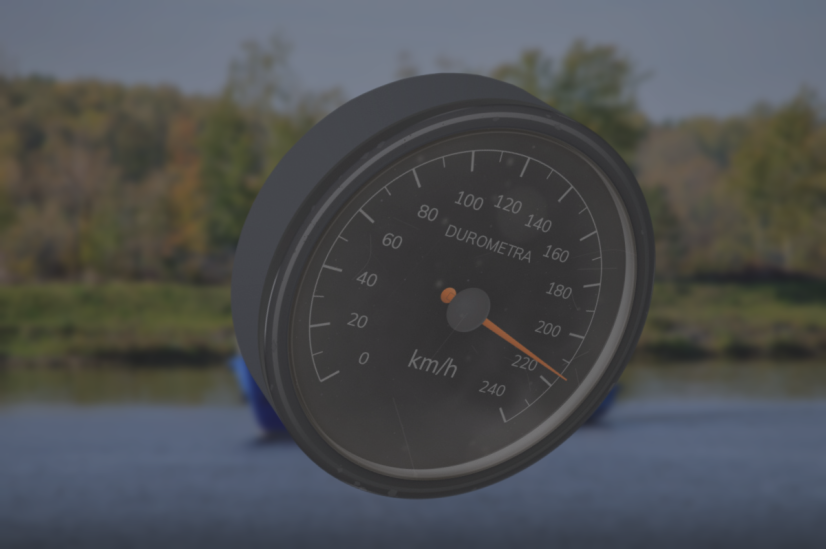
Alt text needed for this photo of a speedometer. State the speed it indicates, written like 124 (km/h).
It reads 215 (km/h)
